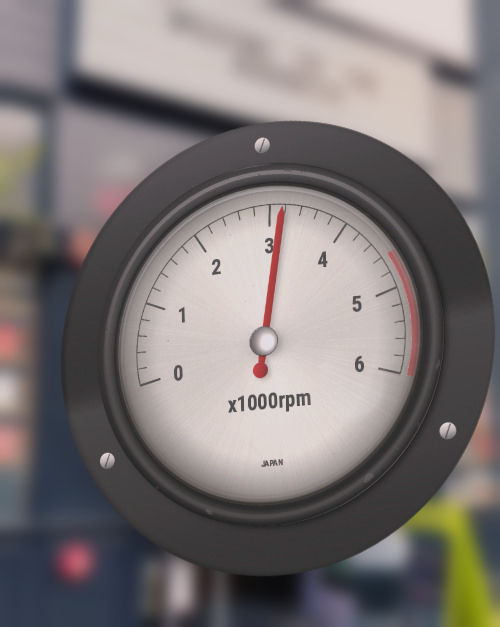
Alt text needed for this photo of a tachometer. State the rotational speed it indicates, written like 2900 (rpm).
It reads 3200 (rpm)
